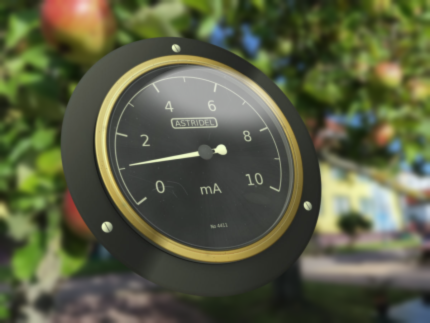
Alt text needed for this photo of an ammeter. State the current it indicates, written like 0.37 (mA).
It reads 1 (mA)
